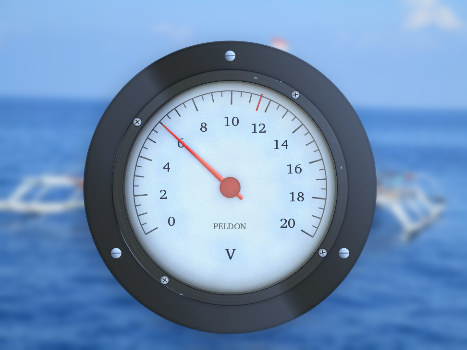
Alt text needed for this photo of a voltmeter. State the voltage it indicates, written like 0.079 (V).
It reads 6 (V)
